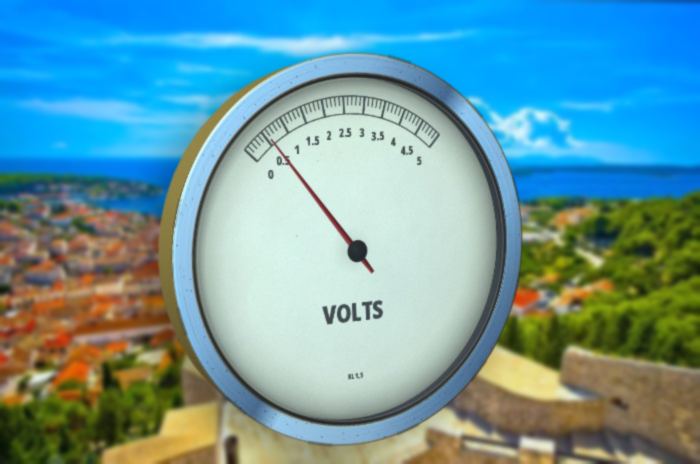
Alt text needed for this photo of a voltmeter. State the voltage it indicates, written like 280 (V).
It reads 0.5 (V)
